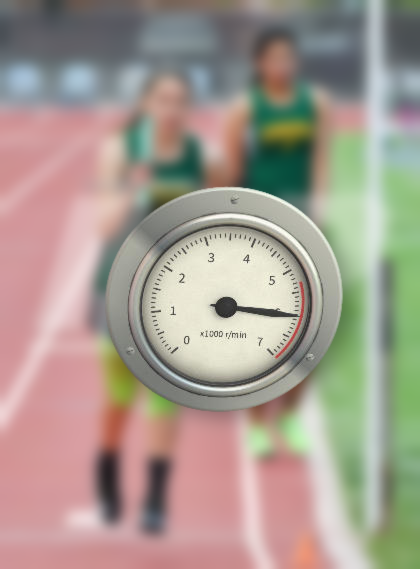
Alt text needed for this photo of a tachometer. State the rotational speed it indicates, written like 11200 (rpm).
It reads 6000 (rpm)
